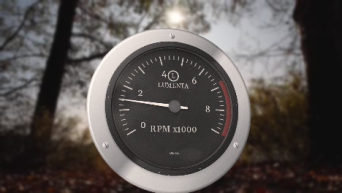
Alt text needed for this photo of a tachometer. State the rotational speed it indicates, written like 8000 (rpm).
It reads 1400 (rpm)
